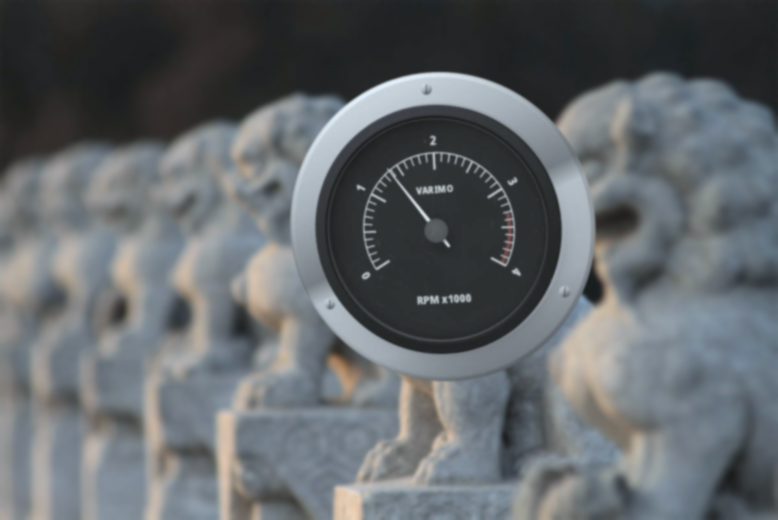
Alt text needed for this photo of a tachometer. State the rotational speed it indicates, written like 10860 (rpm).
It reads 1400 (rpm)
